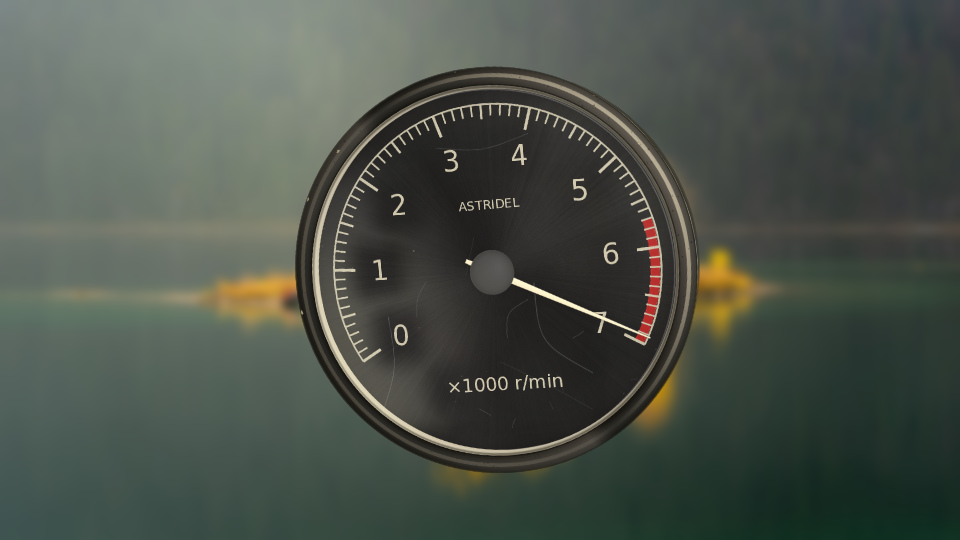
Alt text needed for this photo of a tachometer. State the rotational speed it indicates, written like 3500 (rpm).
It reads 6900 (rpm)
